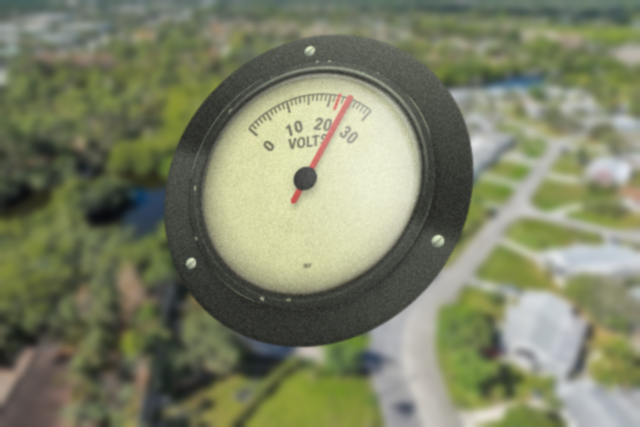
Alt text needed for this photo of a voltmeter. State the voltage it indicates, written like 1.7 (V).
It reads 25 (V)
